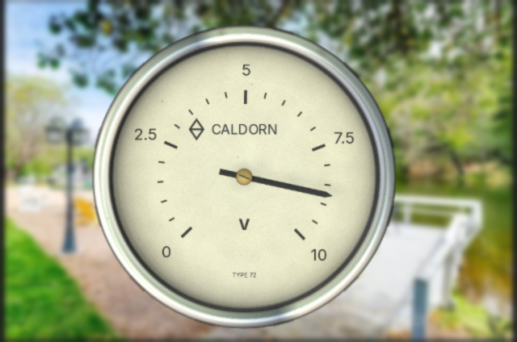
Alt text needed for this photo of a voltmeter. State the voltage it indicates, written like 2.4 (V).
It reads 8.75 (V)
